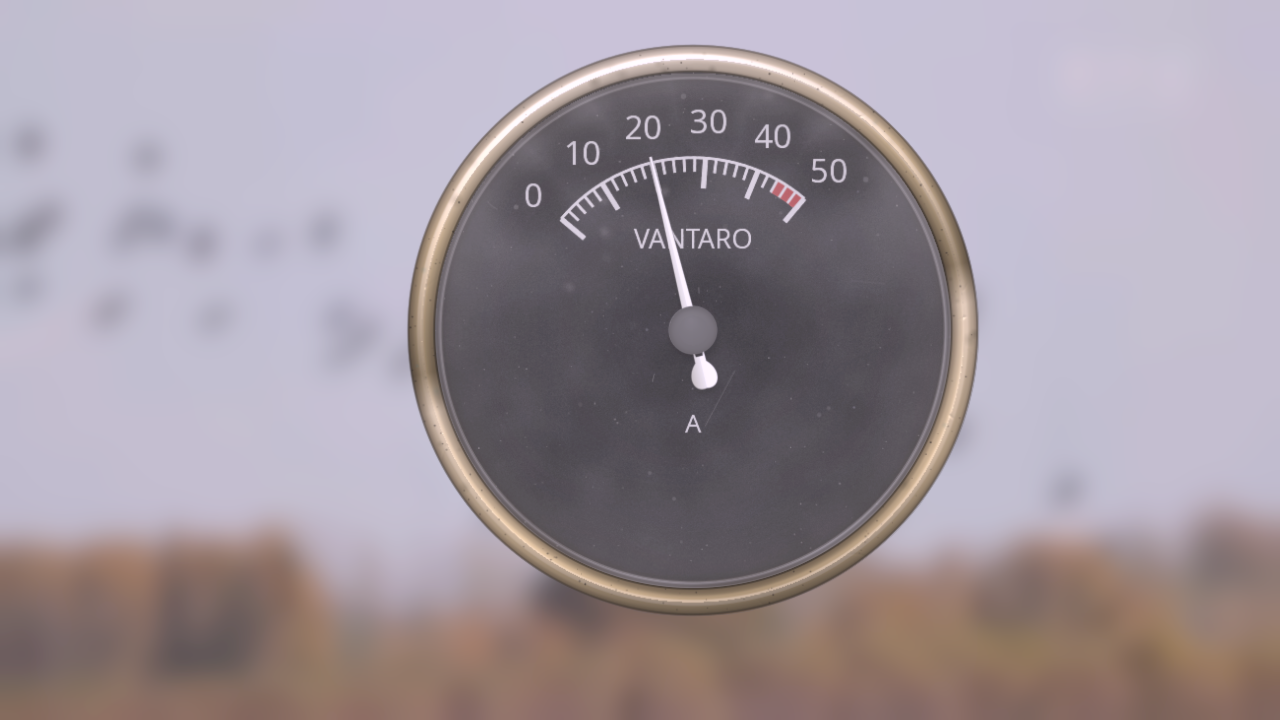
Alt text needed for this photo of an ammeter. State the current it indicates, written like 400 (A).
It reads 20 (A)
